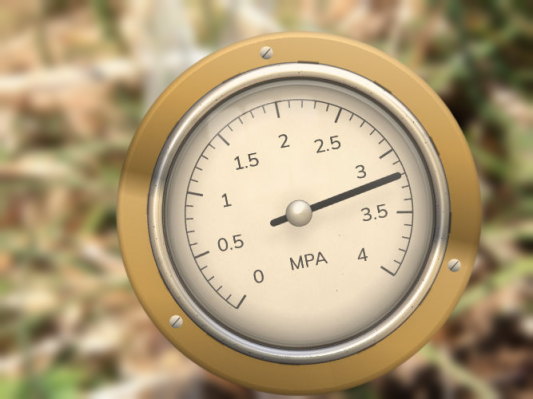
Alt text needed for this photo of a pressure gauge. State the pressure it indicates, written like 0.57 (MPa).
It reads 3.2 (MPa)
